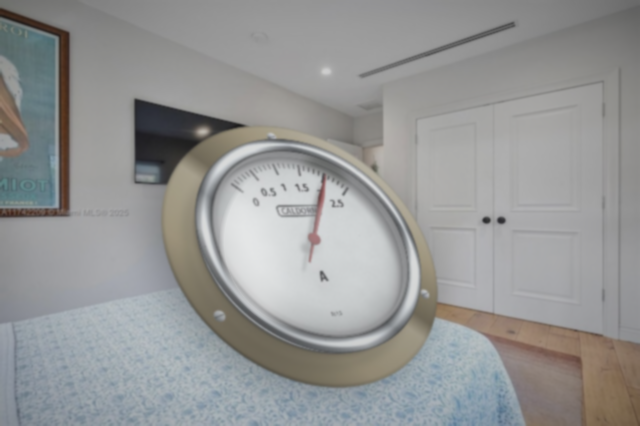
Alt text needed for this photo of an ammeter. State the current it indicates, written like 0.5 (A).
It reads 2 (A)
